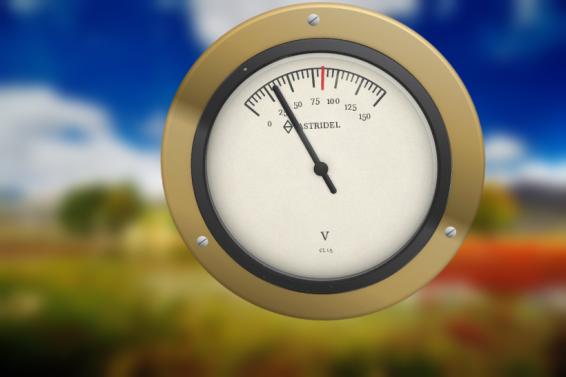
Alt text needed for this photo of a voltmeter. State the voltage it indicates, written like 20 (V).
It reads 35 (V)
